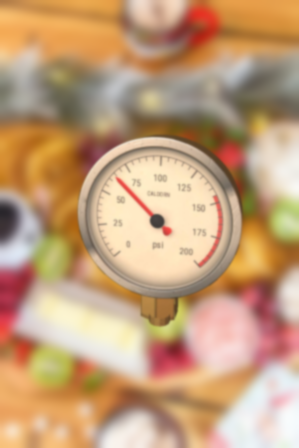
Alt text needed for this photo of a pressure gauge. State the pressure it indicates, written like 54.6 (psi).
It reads 65 (psi)
